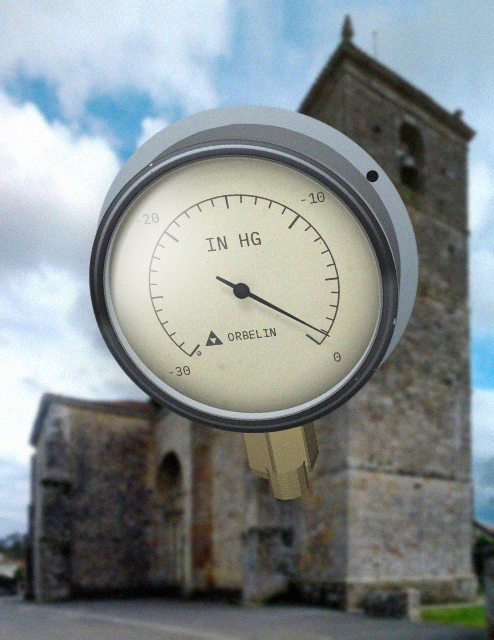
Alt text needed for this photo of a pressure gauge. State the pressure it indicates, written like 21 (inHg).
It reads -1 (inHg)
